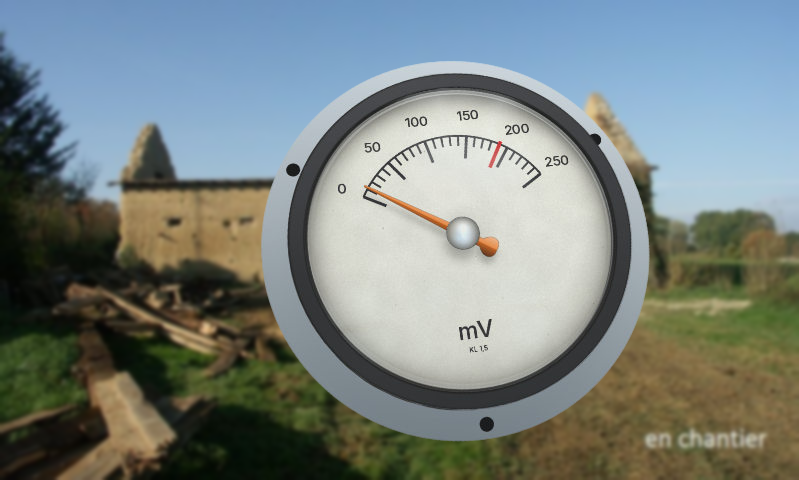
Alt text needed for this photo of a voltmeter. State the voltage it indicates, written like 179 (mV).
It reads 10 (mV)
